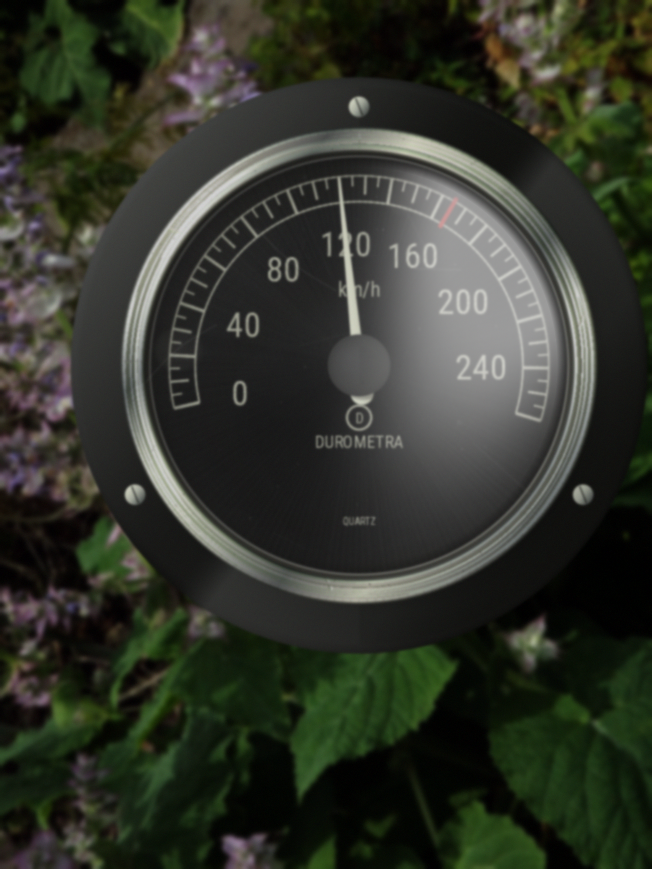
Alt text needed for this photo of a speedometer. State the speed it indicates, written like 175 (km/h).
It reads 120 (km/h)
